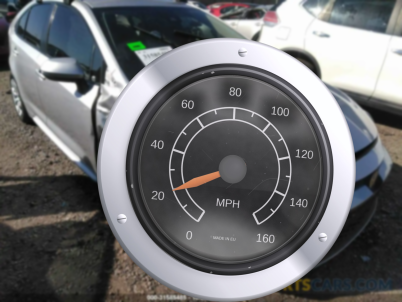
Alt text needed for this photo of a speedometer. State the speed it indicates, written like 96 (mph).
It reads 20 (mph)
